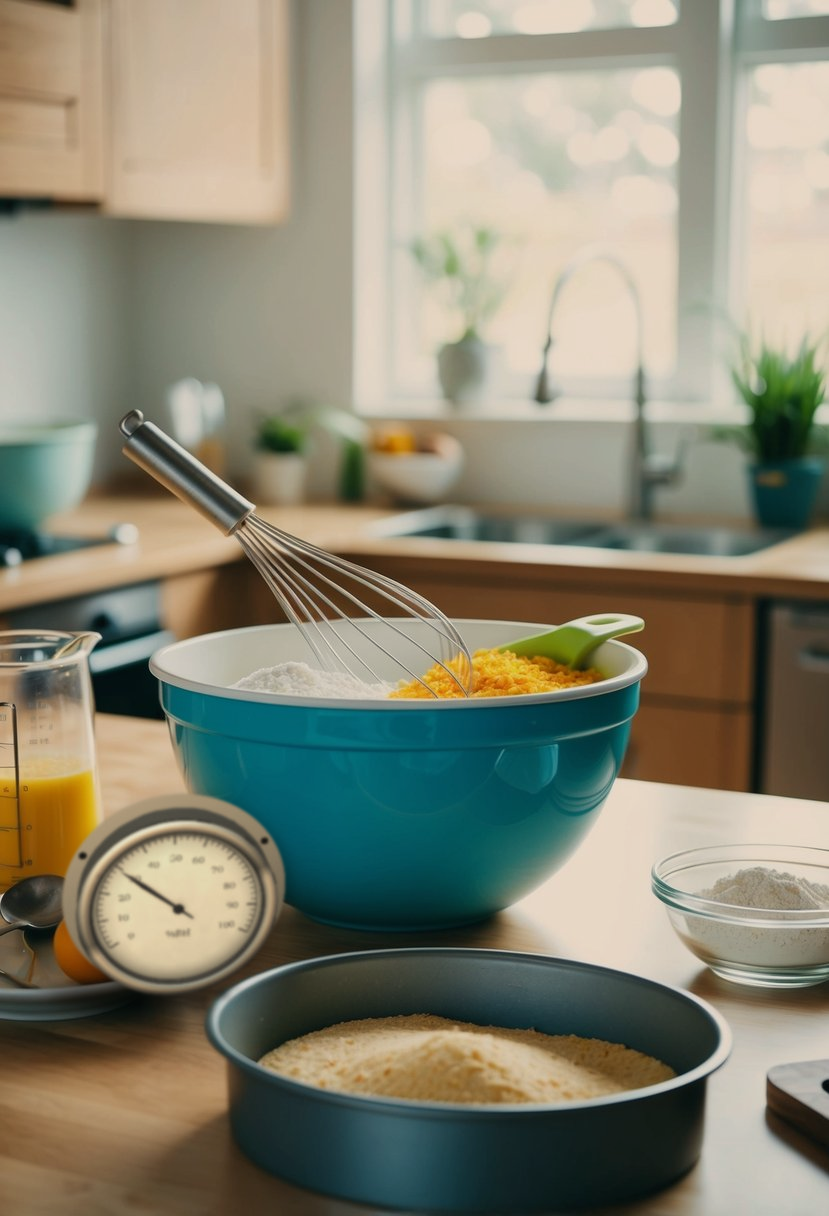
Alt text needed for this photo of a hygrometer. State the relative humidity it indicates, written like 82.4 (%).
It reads 30 (%)
